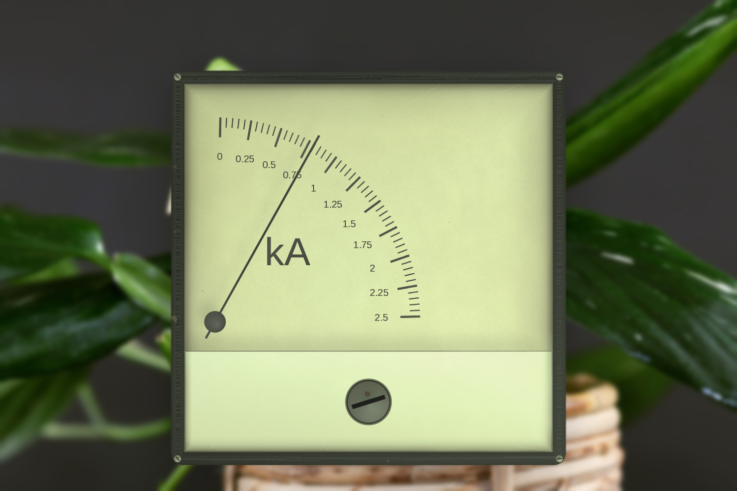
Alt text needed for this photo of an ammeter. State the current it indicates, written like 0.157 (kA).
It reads 0.8 (kA)
